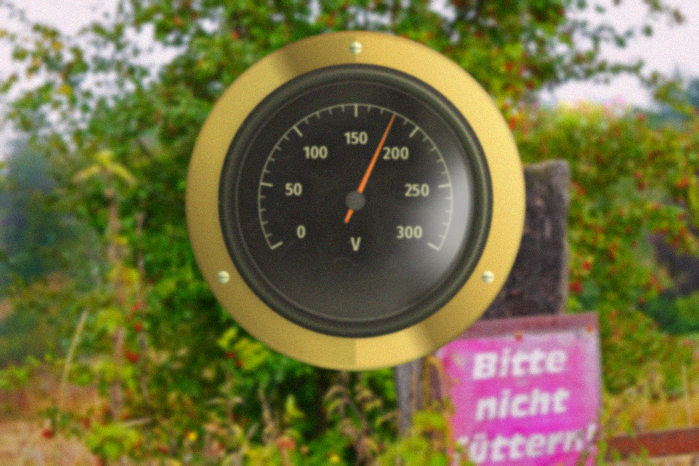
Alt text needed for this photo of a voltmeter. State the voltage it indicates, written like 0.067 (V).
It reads 180 (V)
